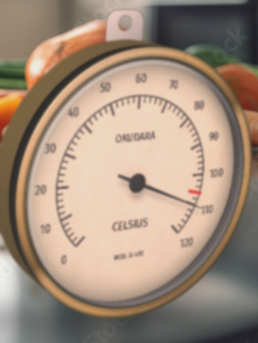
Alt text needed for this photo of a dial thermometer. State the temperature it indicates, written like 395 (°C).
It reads 110 (°C)
